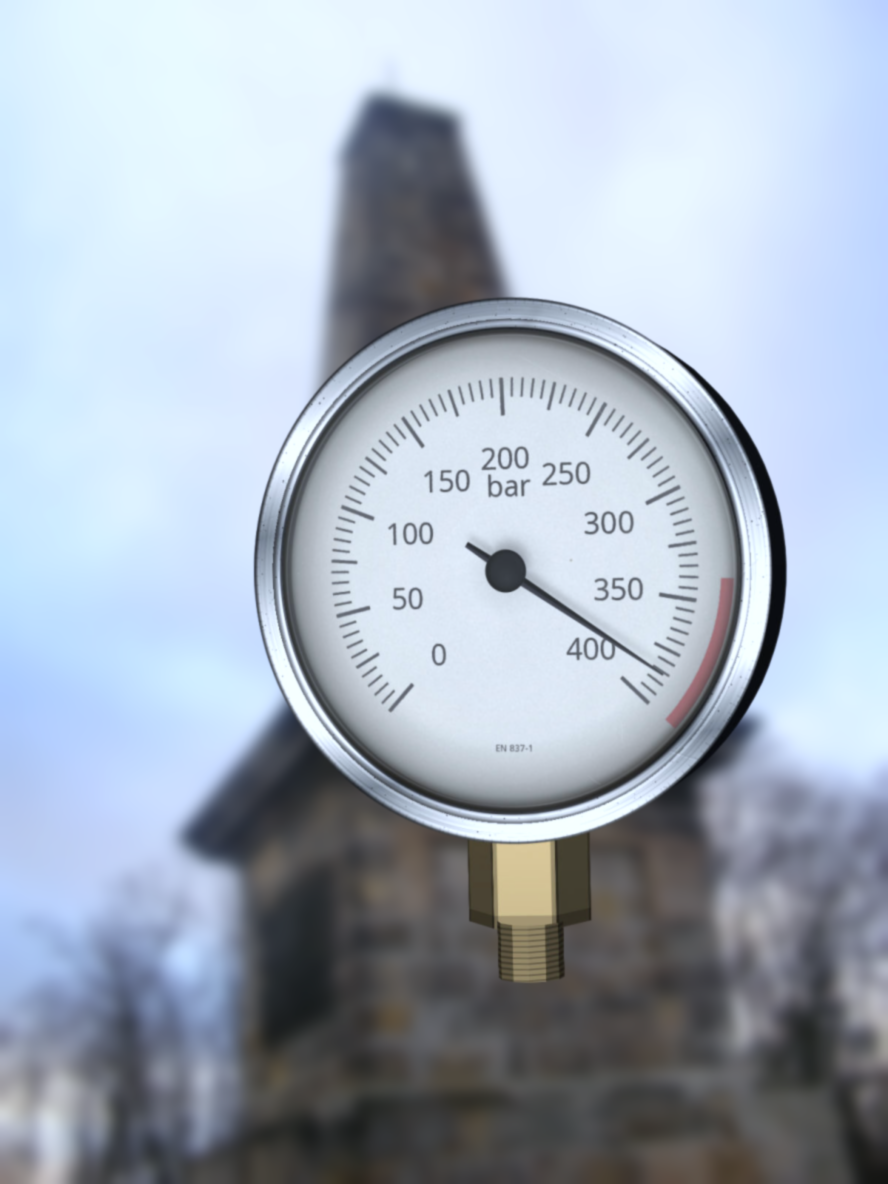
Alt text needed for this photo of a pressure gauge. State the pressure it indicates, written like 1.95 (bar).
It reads 385 (bar)
